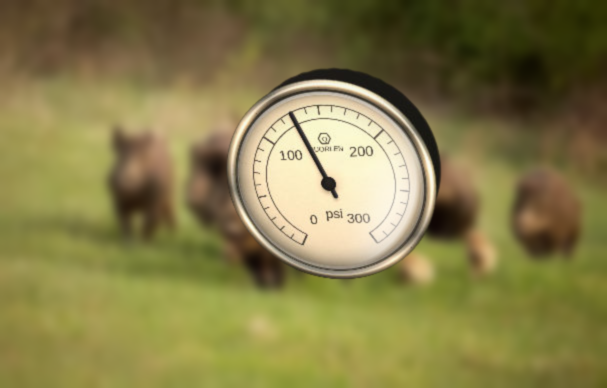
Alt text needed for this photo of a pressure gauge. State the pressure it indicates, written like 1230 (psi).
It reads 130 (psi)
